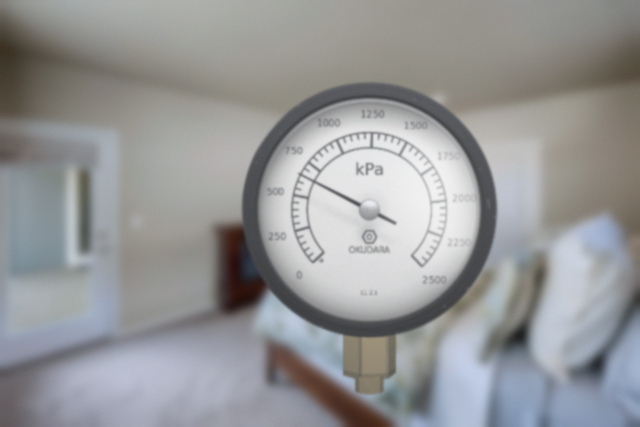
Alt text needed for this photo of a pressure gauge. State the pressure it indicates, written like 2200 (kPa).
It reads 650 (kPa)
